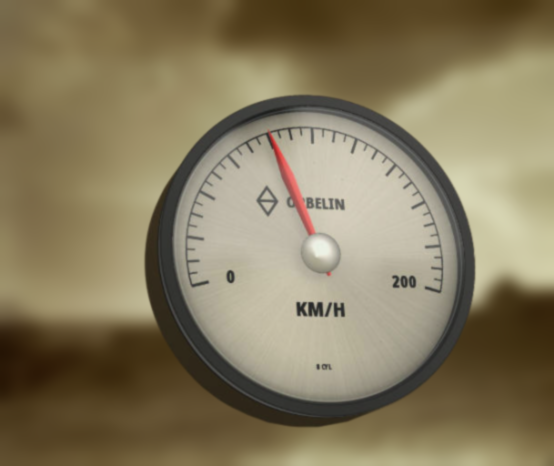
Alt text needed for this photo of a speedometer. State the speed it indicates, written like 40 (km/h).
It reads 80 (km/h)
